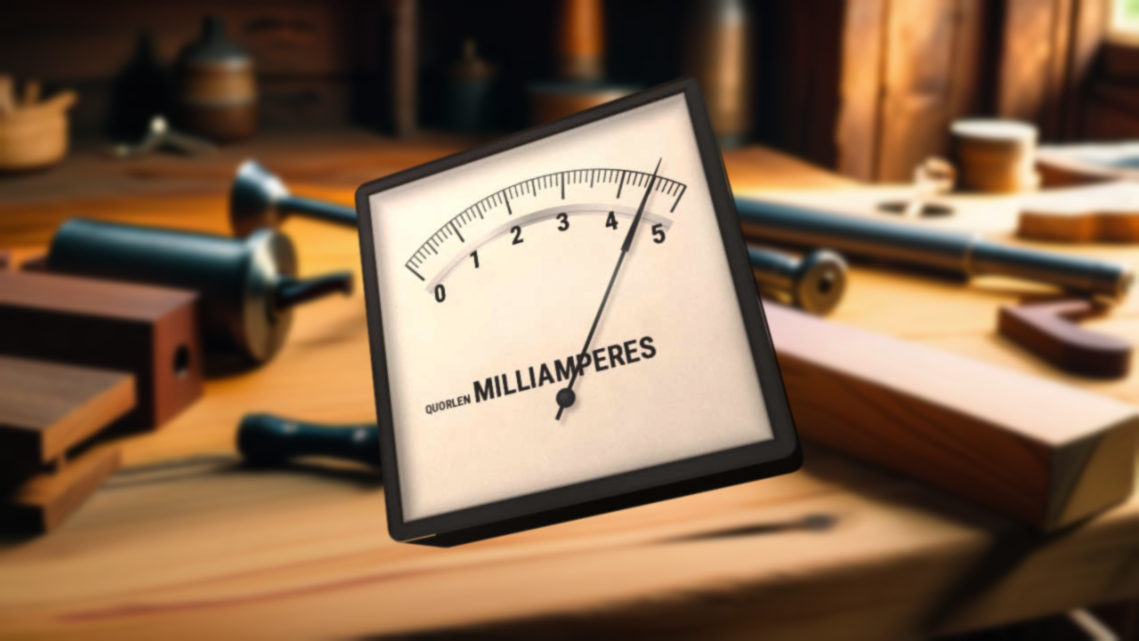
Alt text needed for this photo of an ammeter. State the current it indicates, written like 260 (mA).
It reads 4.5 (mA)
